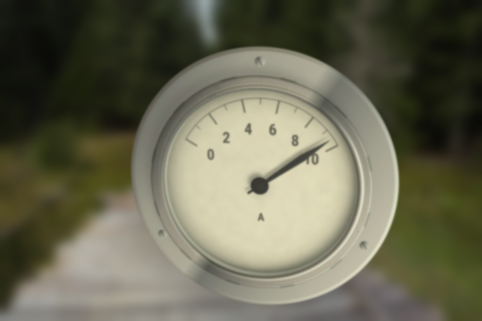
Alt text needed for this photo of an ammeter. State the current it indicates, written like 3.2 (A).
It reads 9.5 (A)
